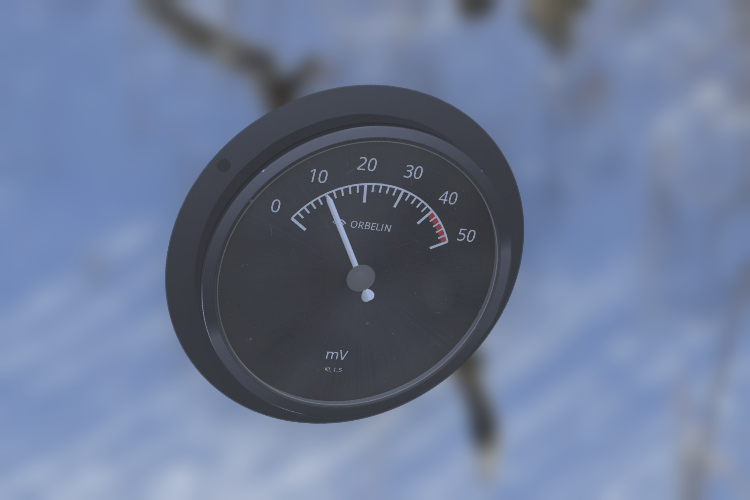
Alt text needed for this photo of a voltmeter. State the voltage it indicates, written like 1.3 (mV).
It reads 10 (mV)
